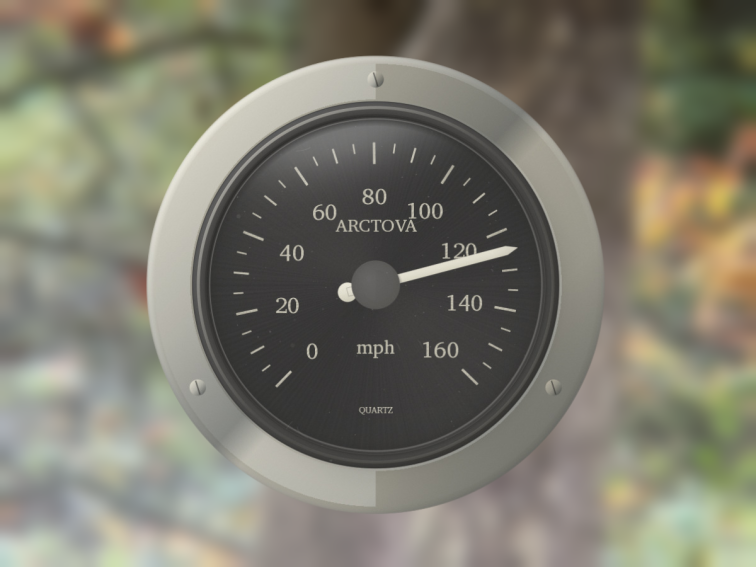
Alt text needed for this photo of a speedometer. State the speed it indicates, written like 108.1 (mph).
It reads 125 (mph)
